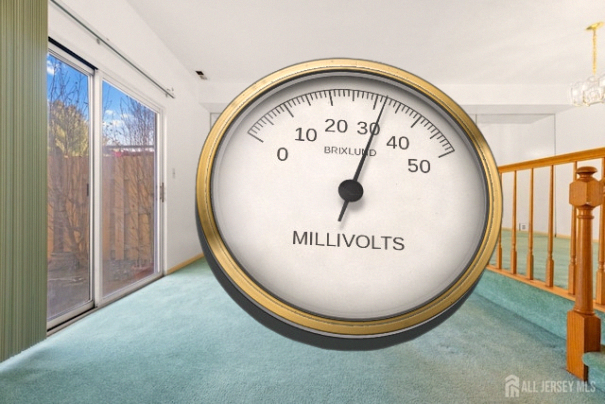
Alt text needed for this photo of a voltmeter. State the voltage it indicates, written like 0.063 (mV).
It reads 32 (mV)
